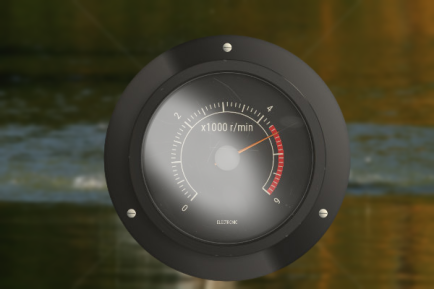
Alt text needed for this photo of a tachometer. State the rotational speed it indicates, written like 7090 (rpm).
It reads 4500 (rpm)
